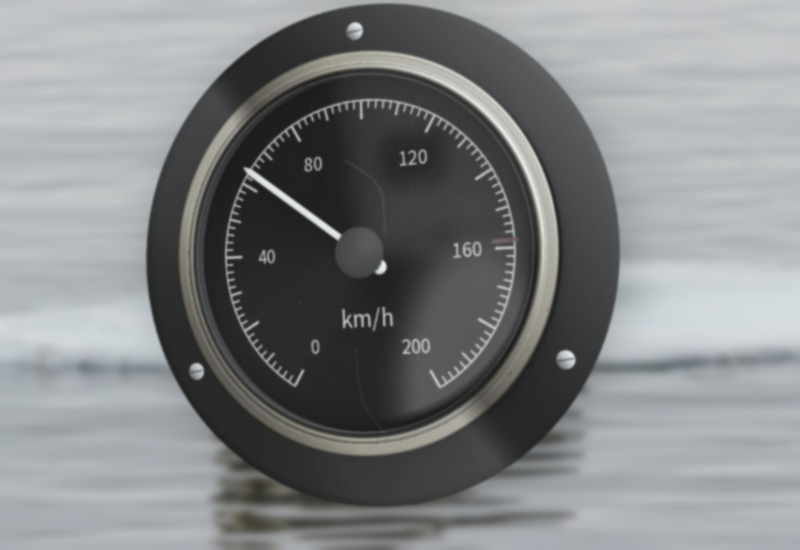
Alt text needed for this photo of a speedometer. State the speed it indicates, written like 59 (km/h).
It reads 64 (km/h)
